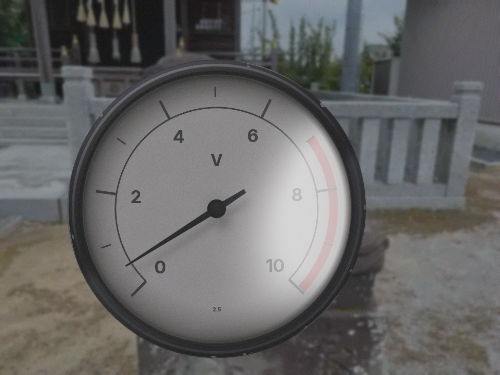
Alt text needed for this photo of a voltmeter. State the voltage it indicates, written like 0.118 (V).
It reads 0.5 (V)
